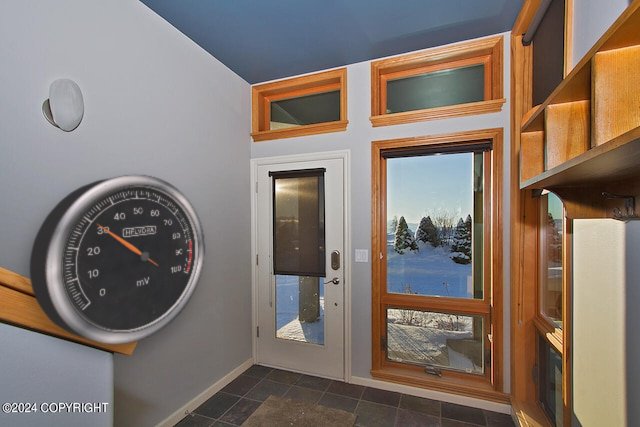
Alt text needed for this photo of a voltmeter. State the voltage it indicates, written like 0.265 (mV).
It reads 30 (mV)
